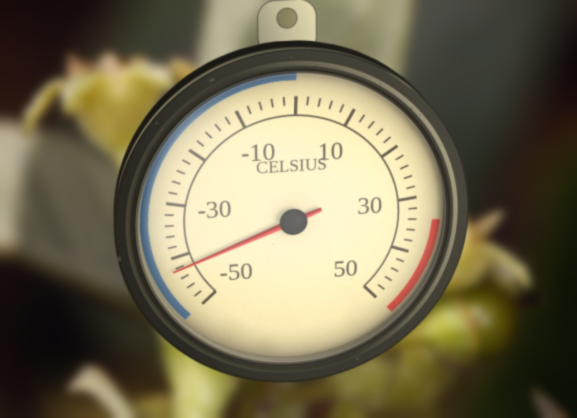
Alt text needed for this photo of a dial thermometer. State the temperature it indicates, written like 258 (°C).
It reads -42 (°C)
